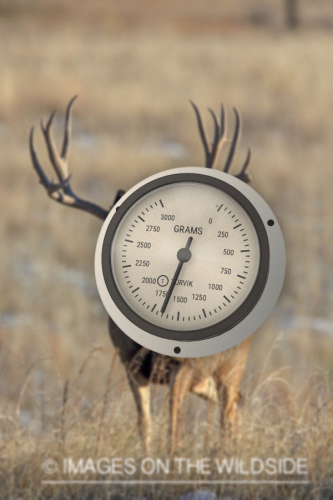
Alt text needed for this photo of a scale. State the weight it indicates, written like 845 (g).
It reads 1650 (g)
